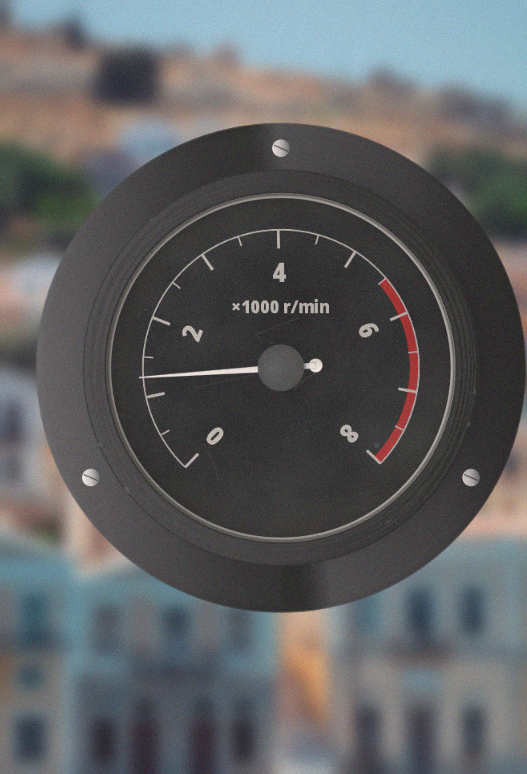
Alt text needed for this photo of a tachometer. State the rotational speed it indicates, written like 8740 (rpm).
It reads 1250 (rpm)
